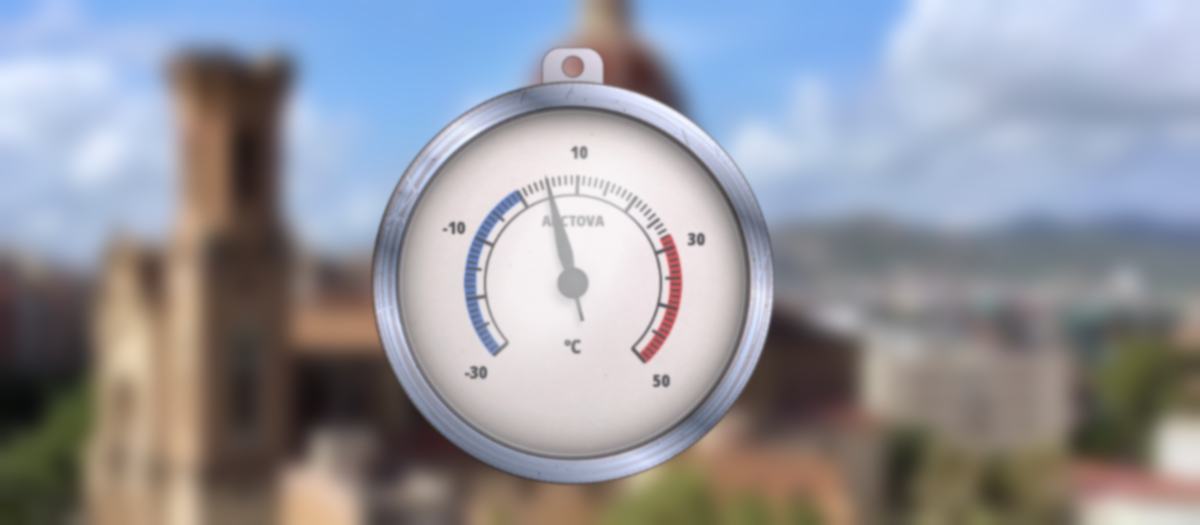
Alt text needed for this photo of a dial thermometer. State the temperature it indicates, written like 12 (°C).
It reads 5 (°C)
